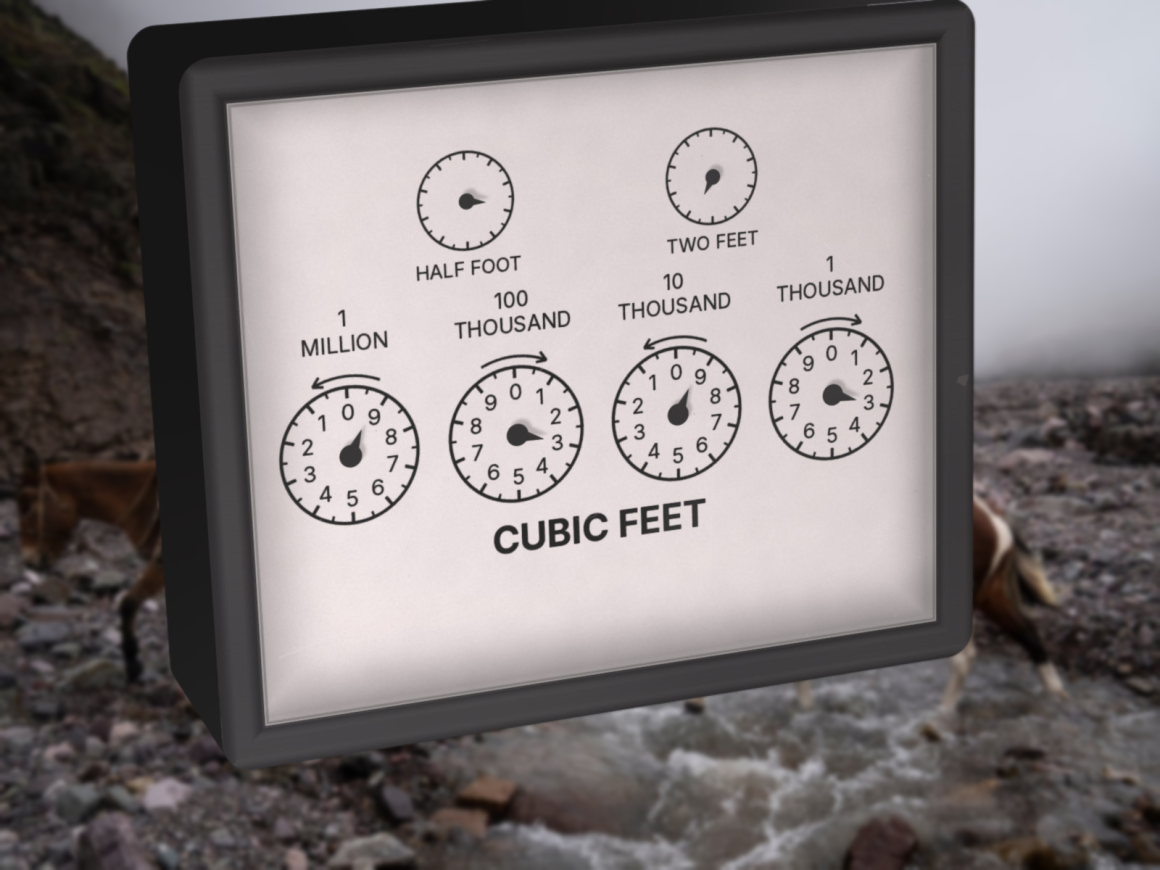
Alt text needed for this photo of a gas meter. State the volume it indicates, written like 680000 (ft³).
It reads 929300 (ft³)
